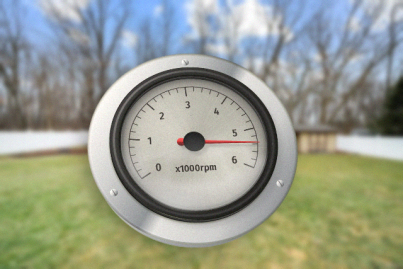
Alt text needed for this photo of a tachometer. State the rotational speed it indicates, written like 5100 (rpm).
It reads 5400 (rpm)
